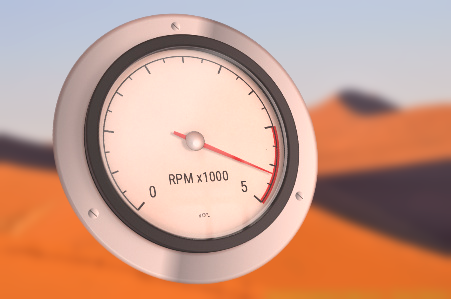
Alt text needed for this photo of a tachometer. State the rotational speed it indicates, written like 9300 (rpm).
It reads 4625 (rpm)
